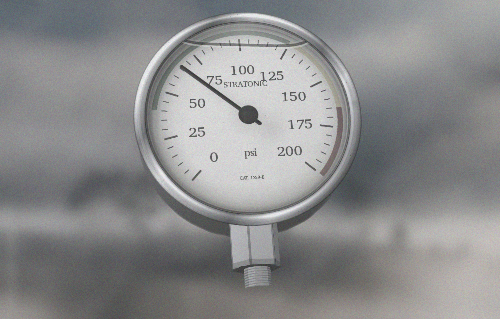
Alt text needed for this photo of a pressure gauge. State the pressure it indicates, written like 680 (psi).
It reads 65 (psi)
